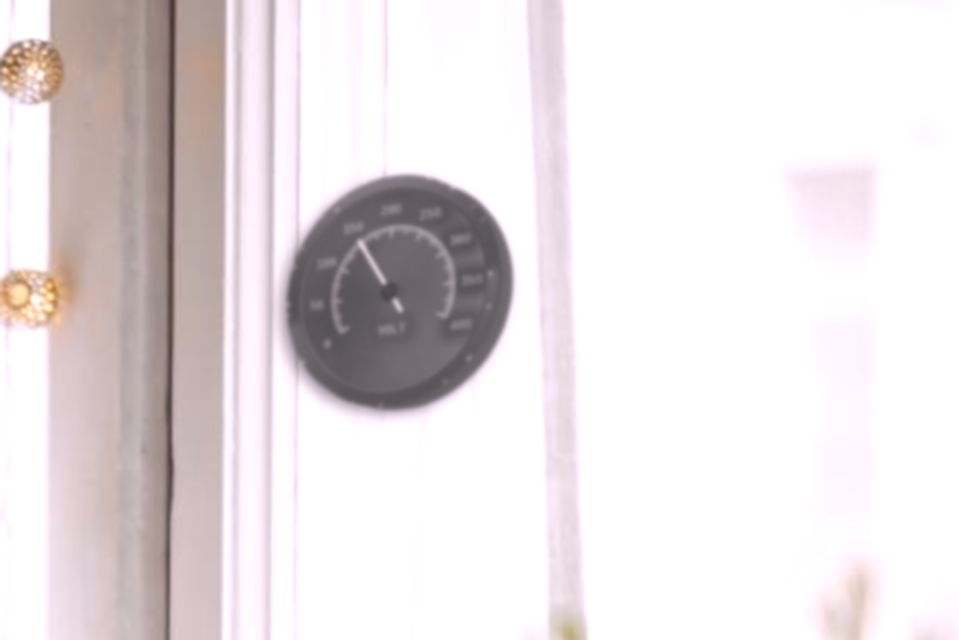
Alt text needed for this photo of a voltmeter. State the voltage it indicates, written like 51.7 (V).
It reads 150 (V)
